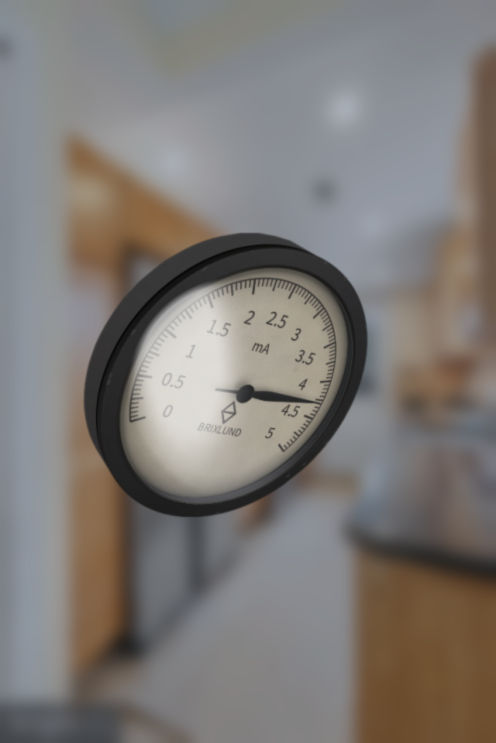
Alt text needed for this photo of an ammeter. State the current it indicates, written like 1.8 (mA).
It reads 4.25 (mA)
